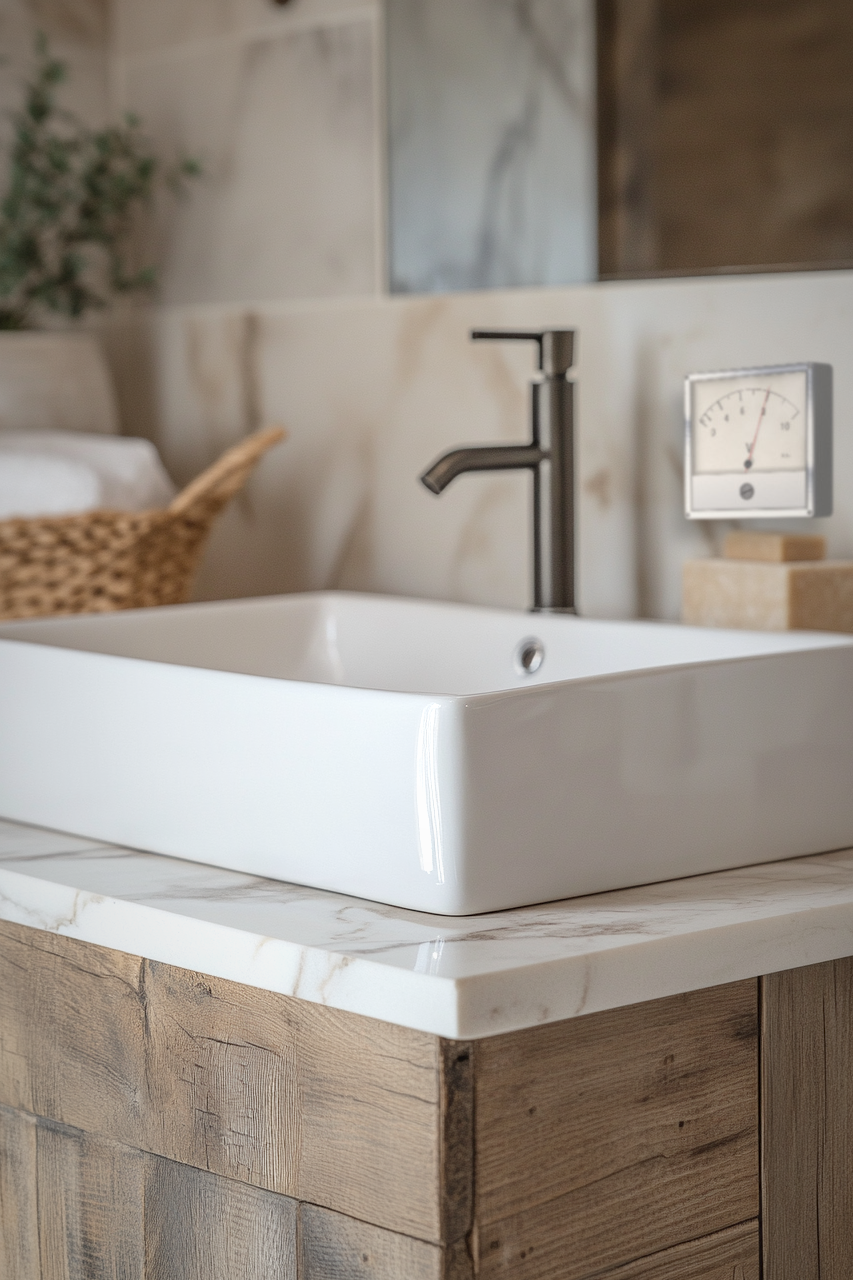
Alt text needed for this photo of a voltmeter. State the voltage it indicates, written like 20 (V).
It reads 8 (V)
